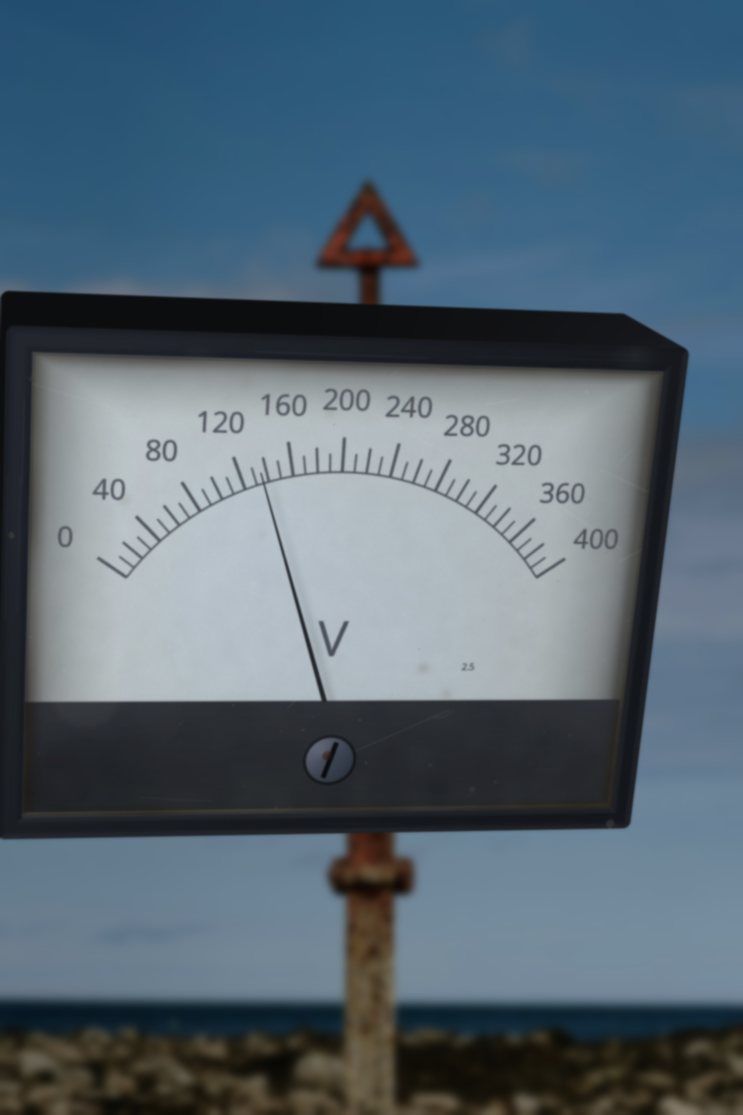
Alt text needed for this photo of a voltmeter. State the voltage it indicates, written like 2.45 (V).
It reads 135 (V)
